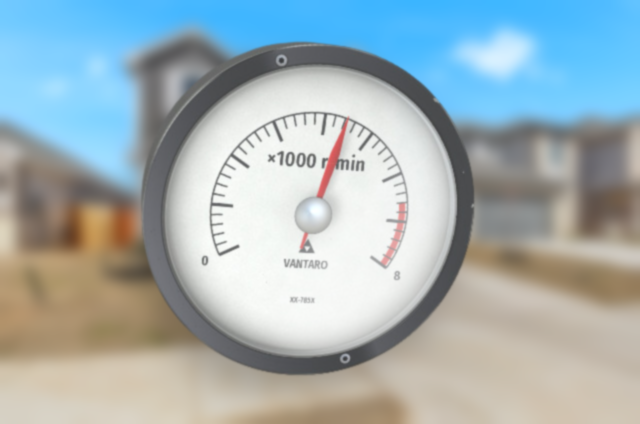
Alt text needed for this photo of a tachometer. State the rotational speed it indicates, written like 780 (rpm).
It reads 4400 (rpm)
